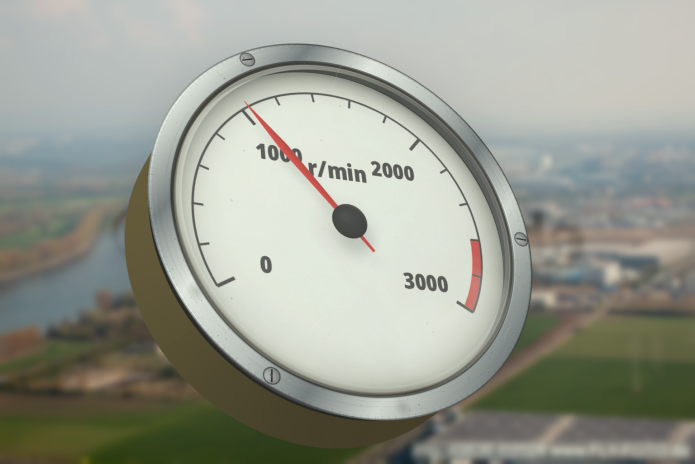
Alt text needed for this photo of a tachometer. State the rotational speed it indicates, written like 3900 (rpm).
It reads 1000 (rpm)
